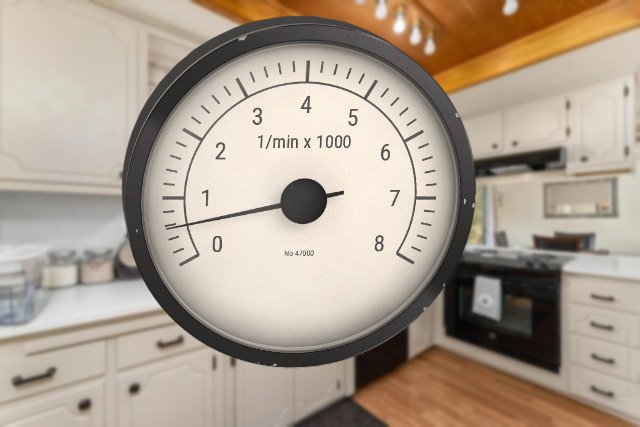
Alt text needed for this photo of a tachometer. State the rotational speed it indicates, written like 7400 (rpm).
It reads 600 (rpm)
